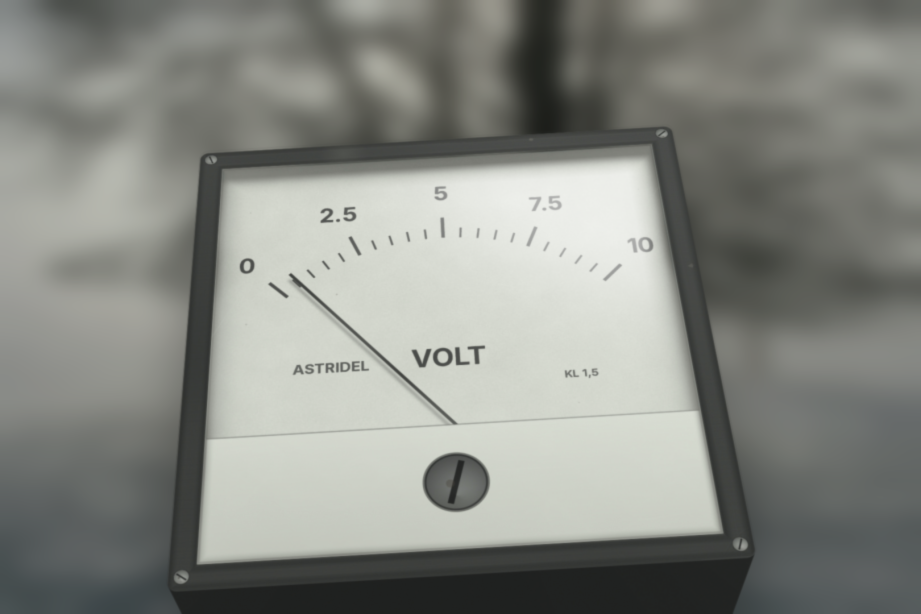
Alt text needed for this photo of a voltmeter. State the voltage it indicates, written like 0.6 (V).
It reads 0.5 (V)
